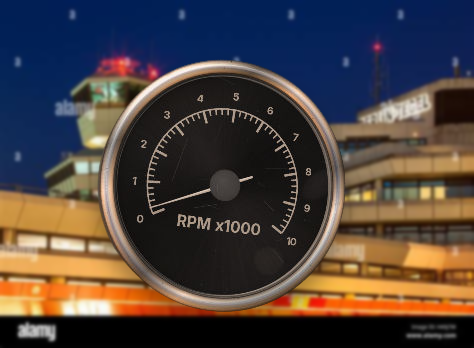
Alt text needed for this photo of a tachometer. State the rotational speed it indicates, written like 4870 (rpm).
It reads 200 (rpm)
